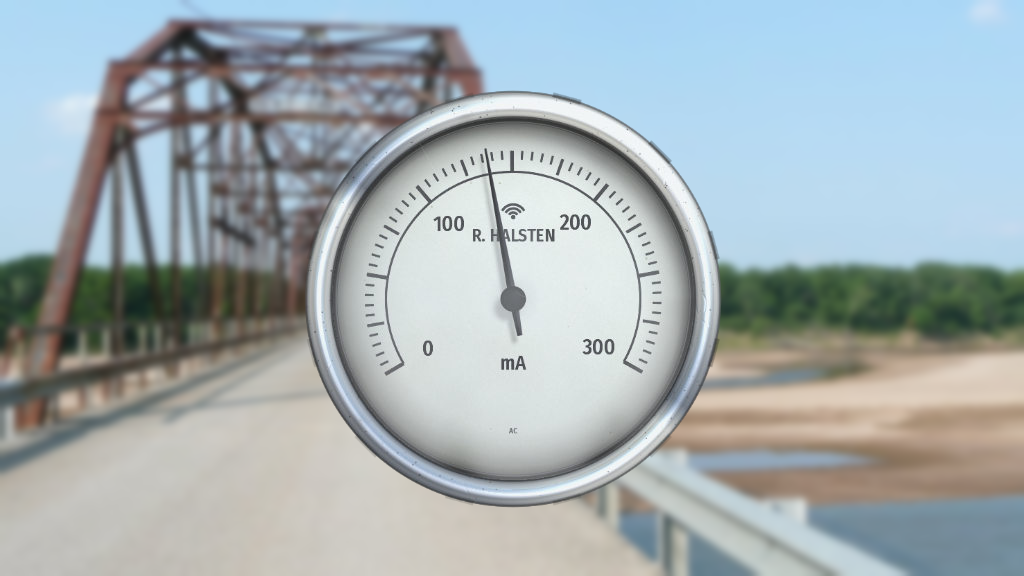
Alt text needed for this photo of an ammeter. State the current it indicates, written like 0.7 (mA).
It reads 137.5 (mA)
